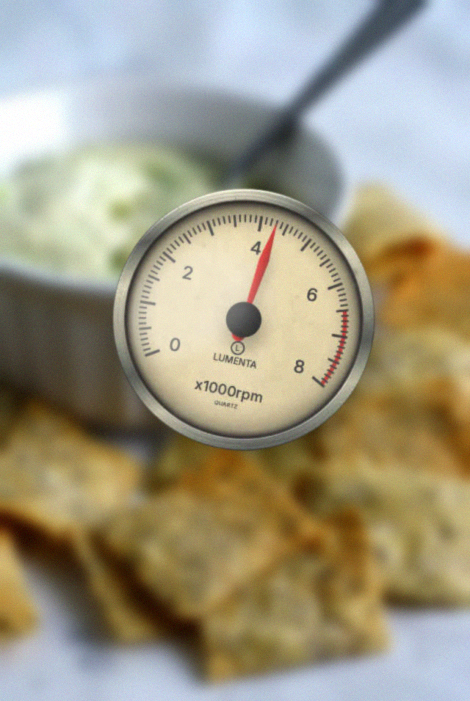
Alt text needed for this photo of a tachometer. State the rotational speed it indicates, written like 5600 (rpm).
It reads 4300 (rpm)
